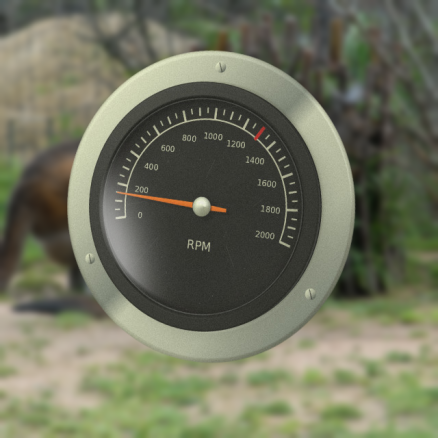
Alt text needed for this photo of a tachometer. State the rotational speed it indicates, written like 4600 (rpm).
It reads 150 (rpm)
